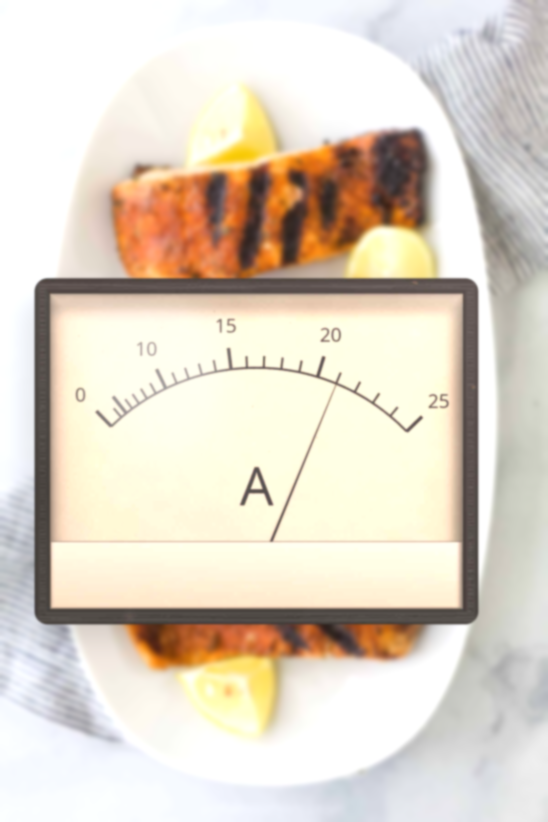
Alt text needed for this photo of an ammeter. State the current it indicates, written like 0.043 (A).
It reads 21 (A)
